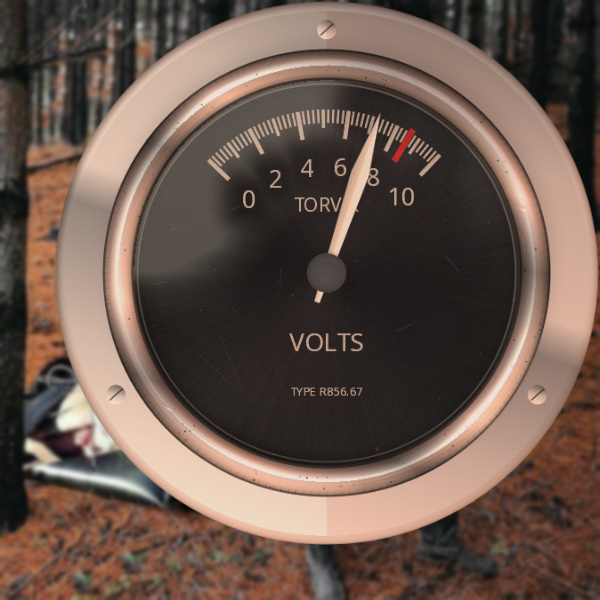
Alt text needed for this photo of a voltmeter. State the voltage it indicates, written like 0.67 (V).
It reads 7.2 (V)
